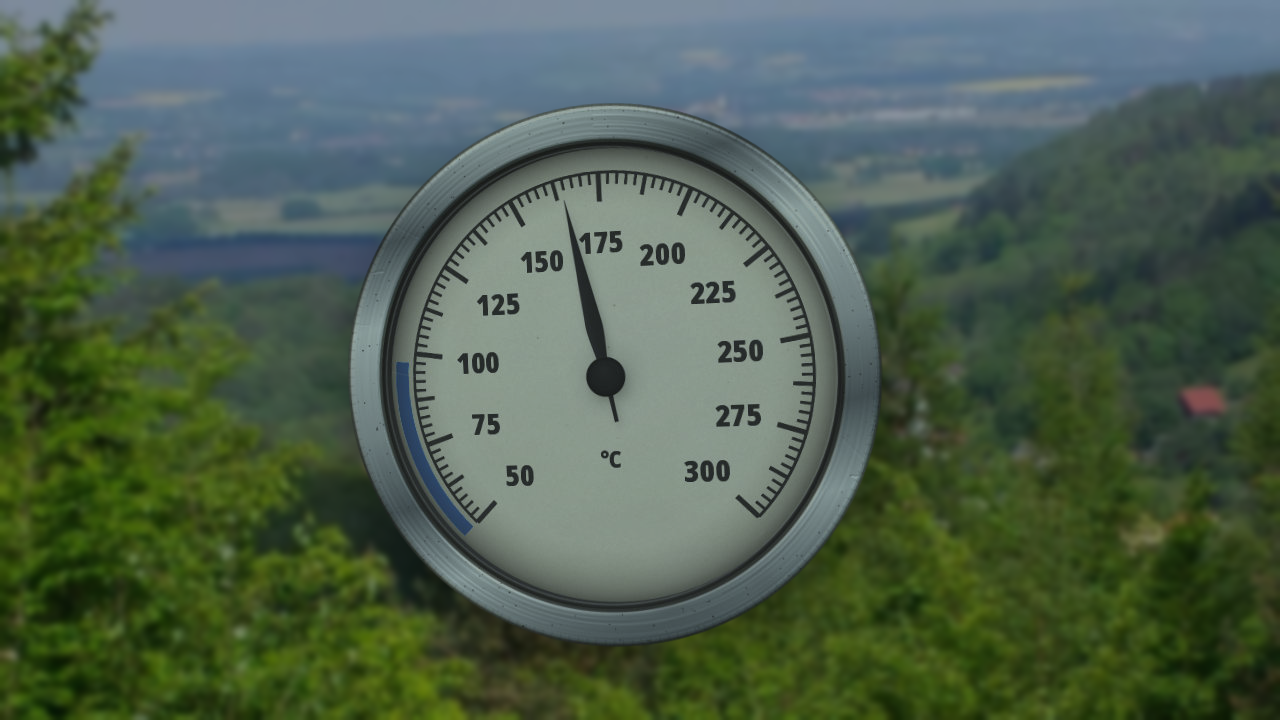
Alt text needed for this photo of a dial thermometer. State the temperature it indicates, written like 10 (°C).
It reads 165 (°C)
